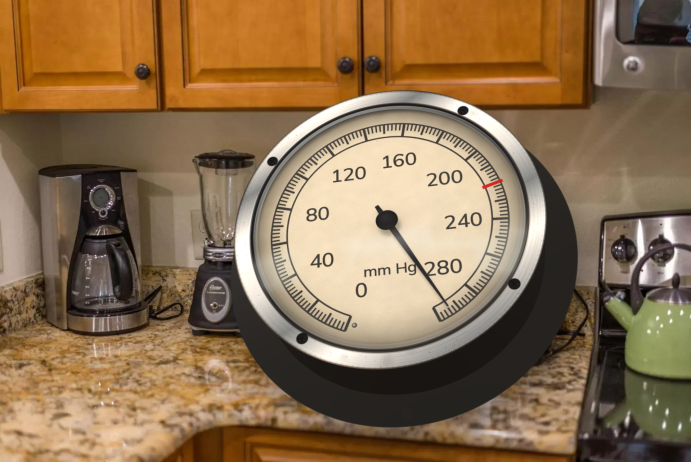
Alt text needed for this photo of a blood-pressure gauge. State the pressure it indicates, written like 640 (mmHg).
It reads 294 (mmHg)
